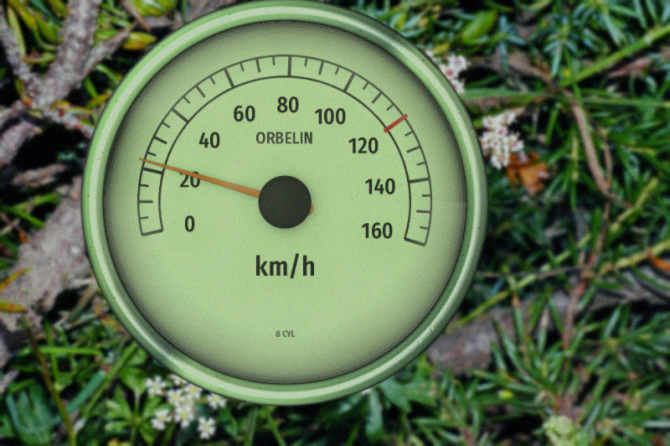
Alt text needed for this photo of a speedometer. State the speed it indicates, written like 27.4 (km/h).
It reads 22.5 (km/h)
